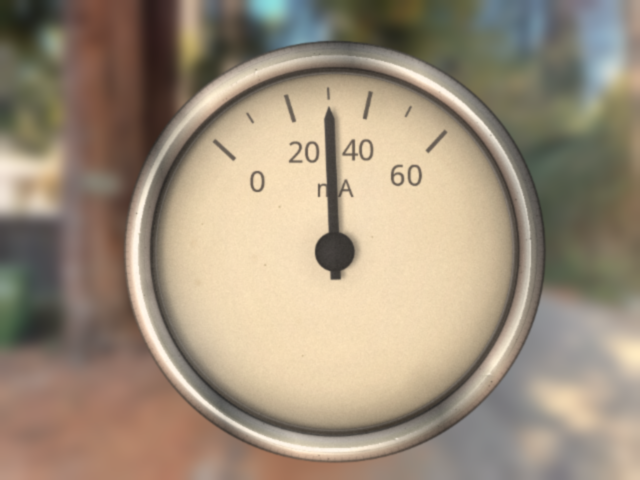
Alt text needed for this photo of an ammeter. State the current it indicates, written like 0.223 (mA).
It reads 30 (mA)
